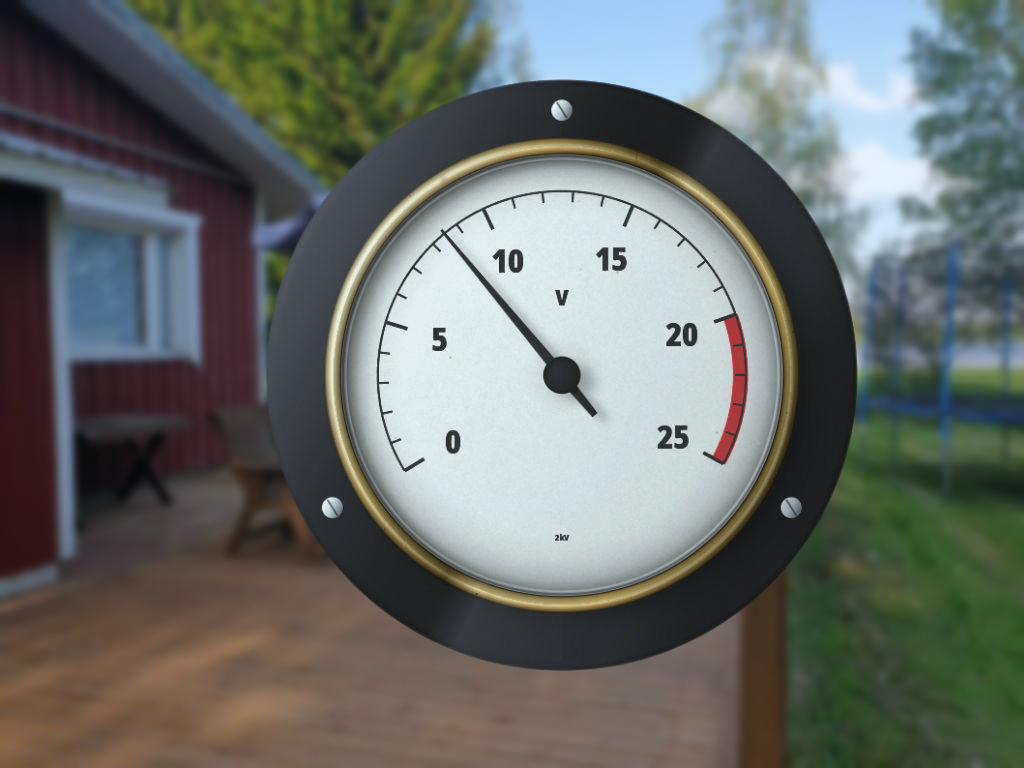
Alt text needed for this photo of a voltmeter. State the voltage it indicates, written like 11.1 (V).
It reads 8.5 (V)
